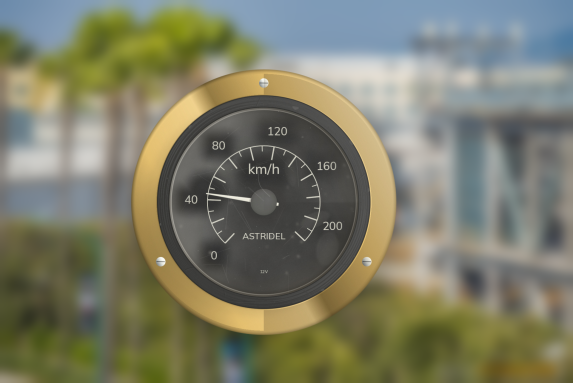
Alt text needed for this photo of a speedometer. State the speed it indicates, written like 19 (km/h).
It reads 45 (km/h)
